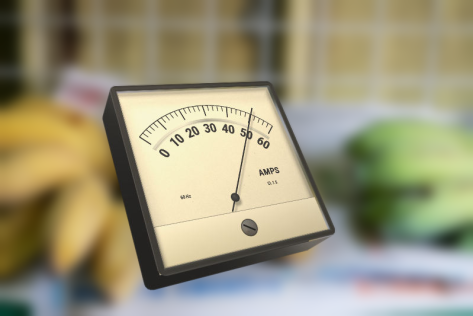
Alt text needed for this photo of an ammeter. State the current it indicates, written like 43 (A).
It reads 50 (A)
